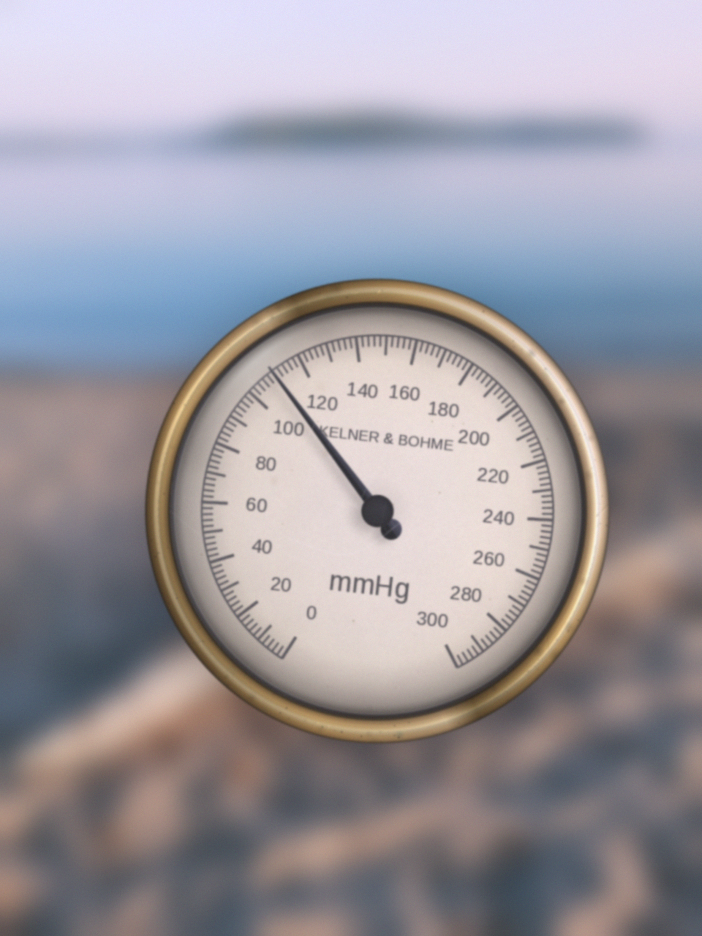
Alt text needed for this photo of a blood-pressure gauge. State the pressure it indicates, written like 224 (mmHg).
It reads 110 (mmHg)
